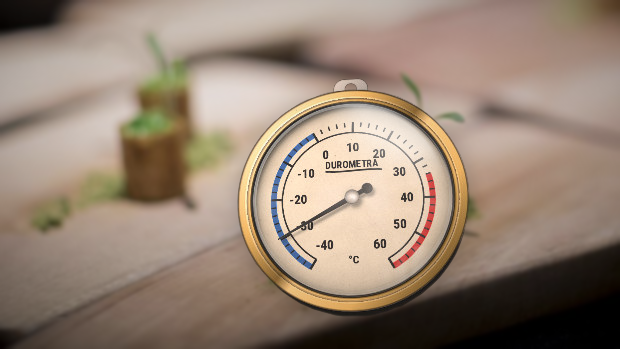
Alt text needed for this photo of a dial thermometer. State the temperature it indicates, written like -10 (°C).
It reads -30 (°C)
